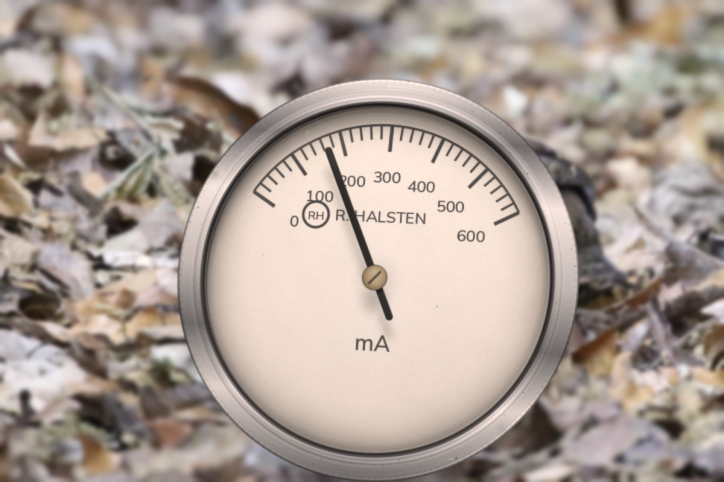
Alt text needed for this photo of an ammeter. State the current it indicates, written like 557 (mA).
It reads 170 (mA)
